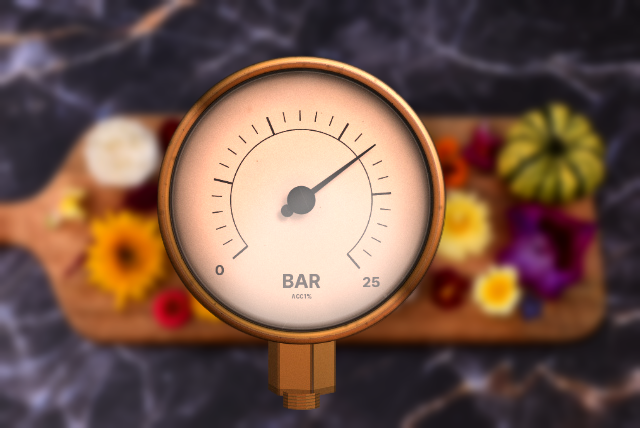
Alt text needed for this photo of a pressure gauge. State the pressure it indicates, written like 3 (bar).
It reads 17 (bar)
